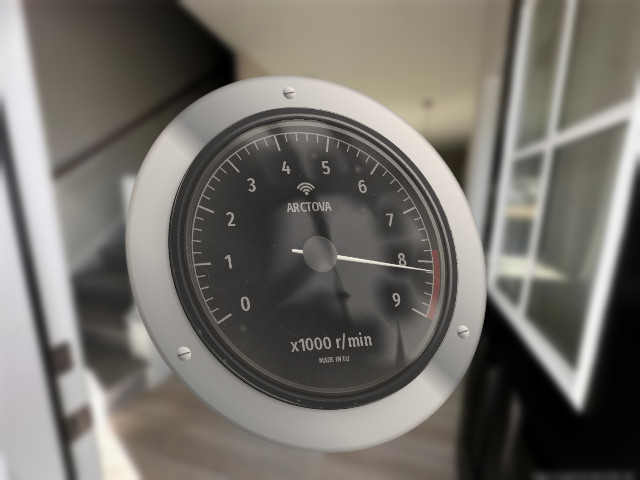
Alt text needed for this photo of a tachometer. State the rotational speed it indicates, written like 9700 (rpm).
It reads 8200 (rpm)
